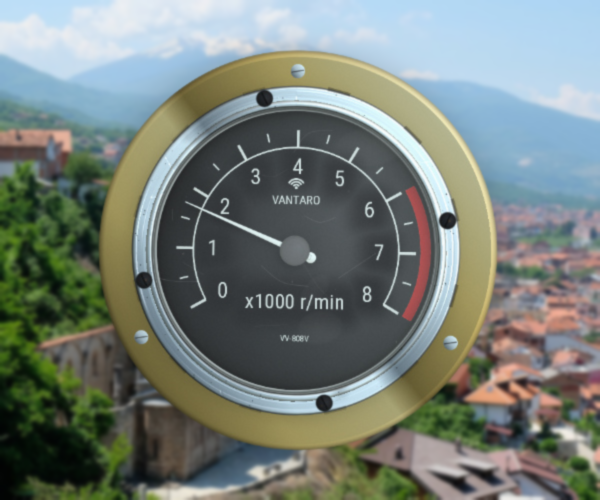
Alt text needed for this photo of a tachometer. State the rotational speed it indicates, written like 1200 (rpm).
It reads 1750 (rpm)
